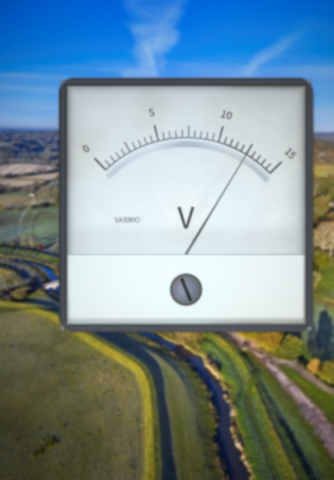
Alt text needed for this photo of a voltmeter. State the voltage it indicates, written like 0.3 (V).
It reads 12.5 (V)
